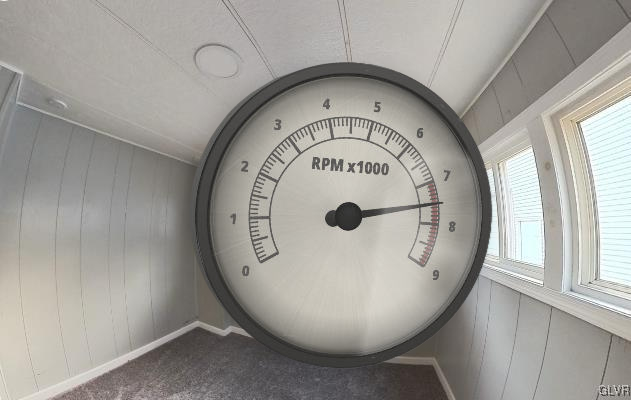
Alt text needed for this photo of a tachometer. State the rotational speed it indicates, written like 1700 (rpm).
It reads 7500 (rpm)
